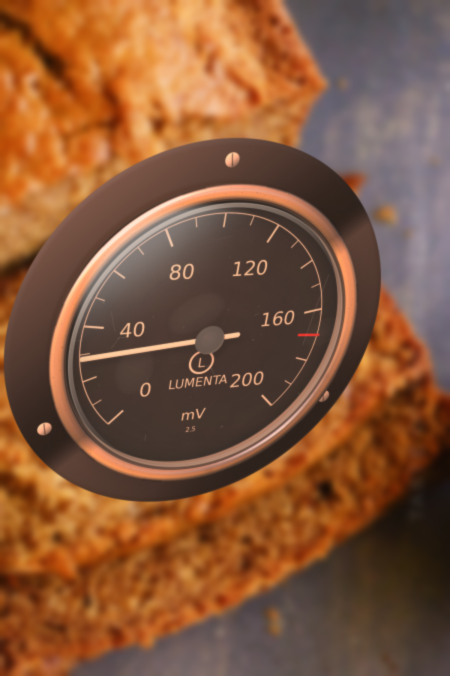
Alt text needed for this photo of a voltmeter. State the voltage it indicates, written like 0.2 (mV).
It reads 30 (mV)
